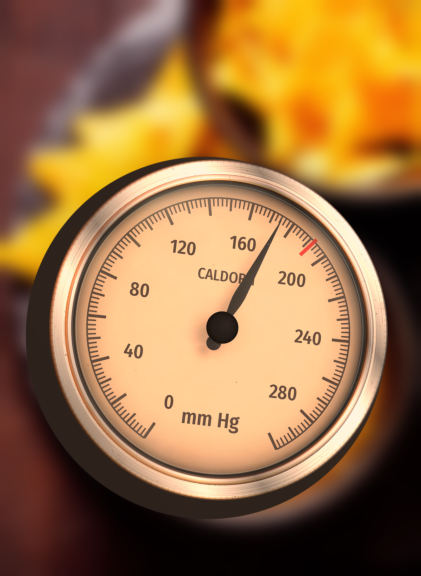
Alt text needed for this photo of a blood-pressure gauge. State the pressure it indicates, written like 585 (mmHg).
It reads 174 (mmHg)
